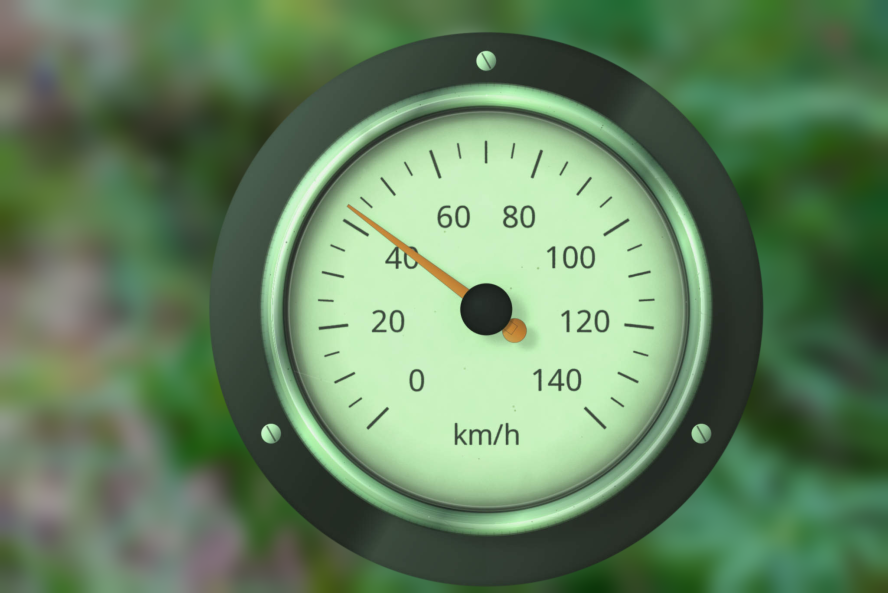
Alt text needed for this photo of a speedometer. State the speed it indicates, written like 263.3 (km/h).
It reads 42.5 (km/h)
